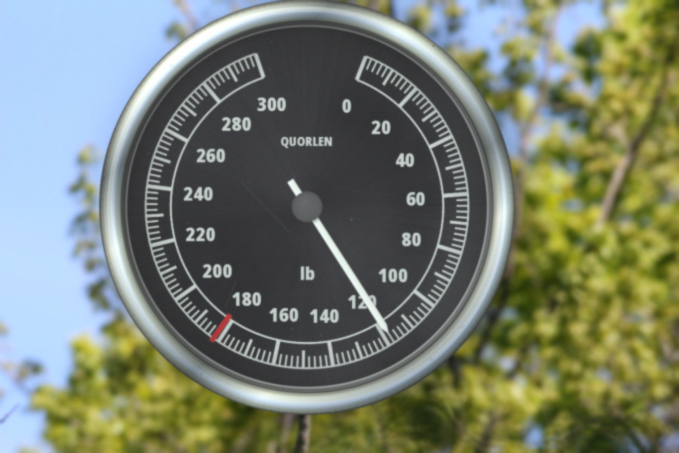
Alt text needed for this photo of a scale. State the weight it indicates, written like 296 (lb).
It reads 118 (lb)
